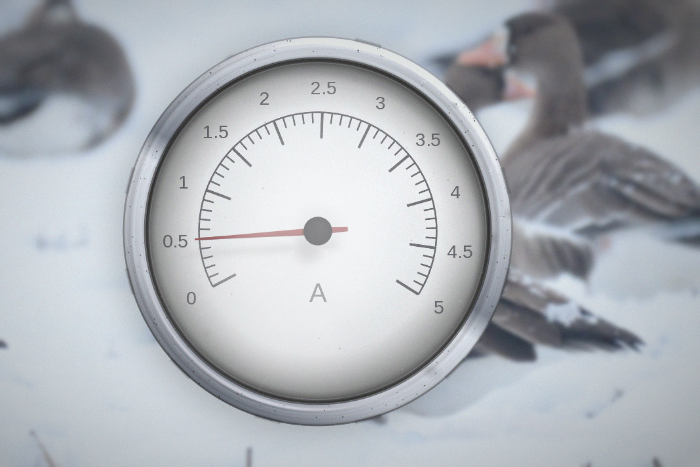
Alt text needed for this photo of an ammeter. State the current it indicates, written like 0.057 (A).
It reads 0.5 (A)
